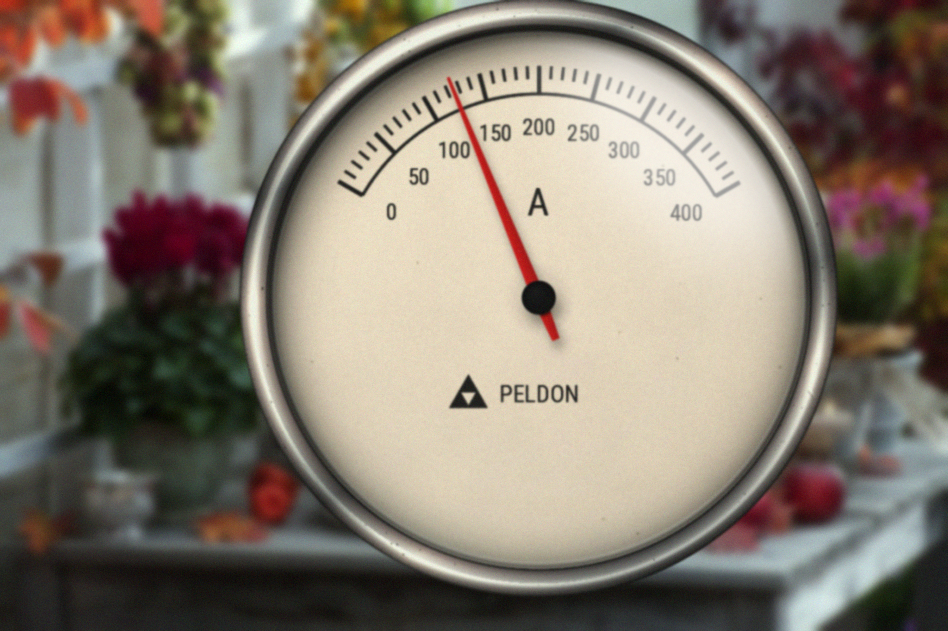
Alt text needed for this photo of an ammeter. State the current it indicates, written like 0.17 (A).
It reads 125 (A)
